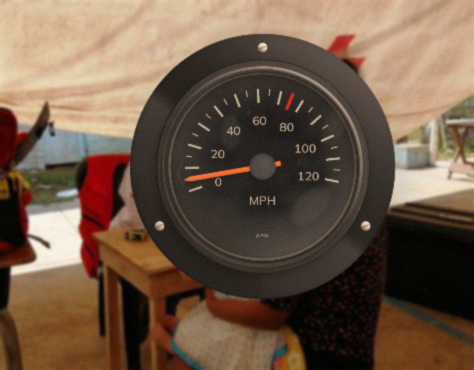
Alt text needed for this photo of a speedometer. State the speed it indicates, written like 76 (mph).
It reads 5 (mph)
